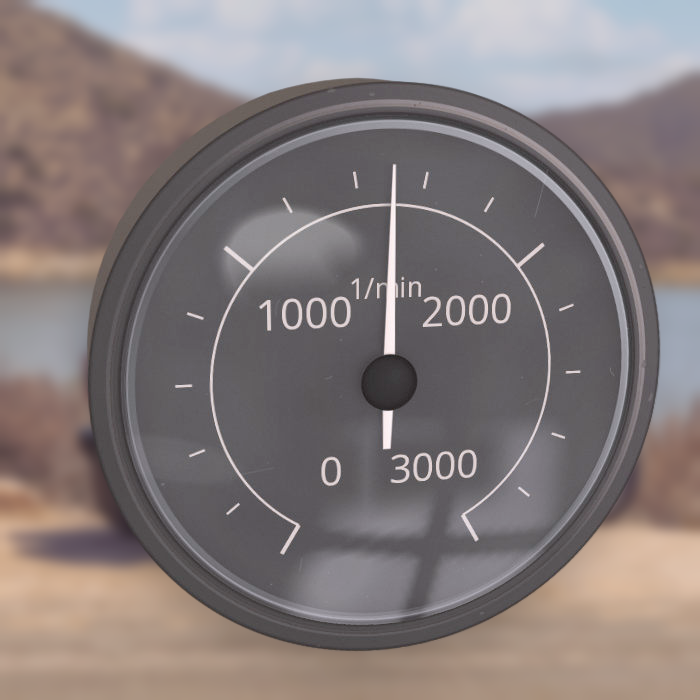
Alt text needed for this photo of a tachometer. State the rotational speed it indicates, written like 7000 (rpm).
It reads 1500 (rpm)
